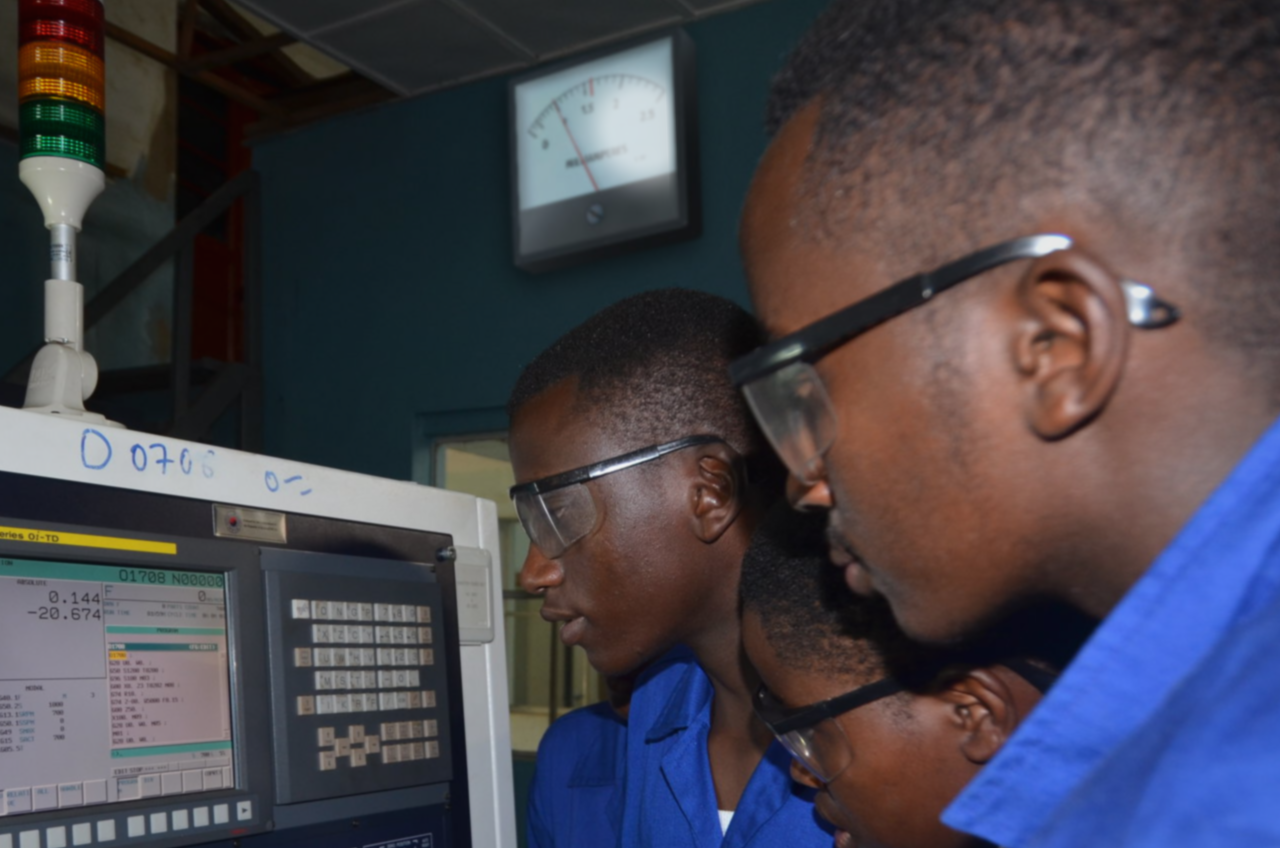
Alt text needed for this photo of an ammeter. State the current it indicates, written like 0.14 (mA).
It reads 1 (mA)
